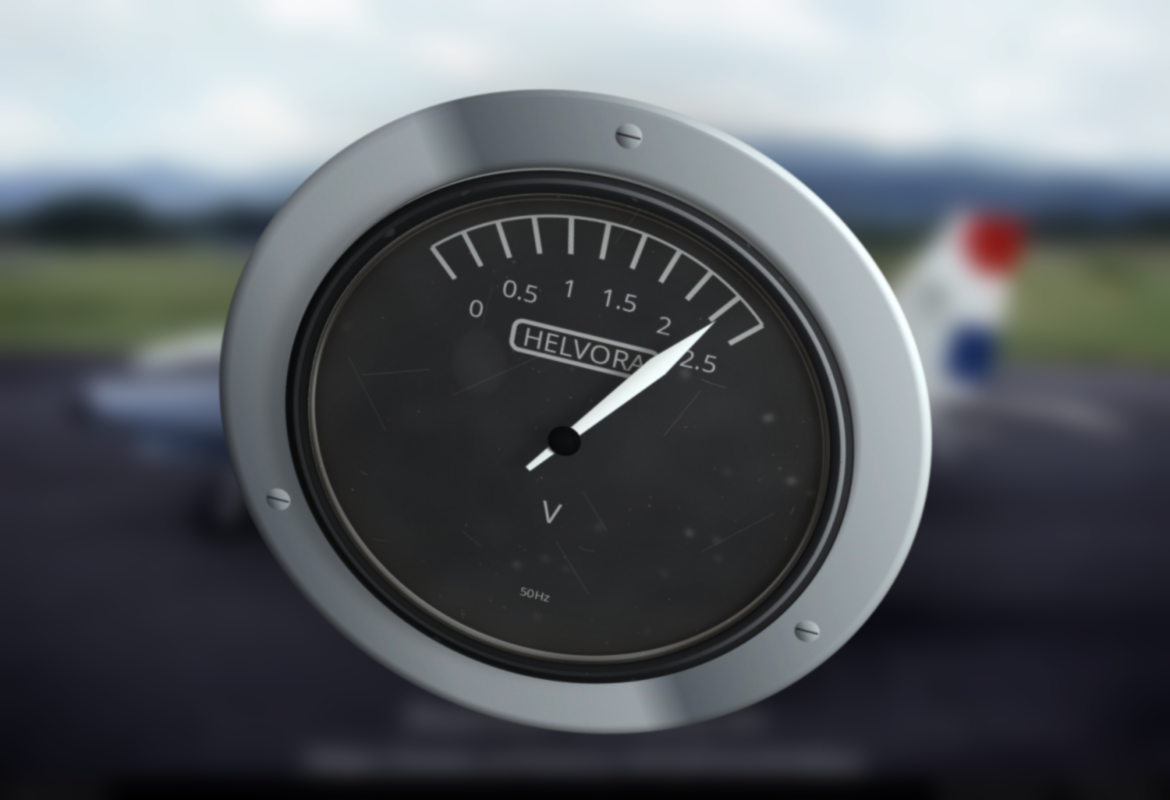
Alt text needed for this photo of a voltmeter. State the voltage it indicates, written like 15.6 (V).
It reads 2.25 (V)
